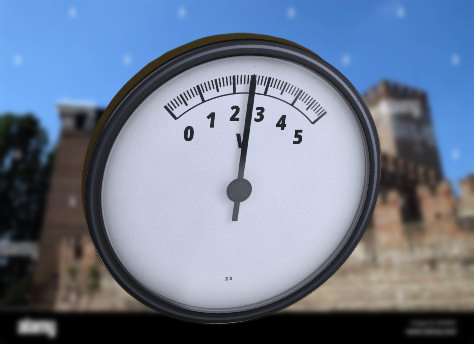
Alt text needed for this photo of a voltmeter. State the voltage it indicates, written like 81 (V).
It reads 2.5 (V)
